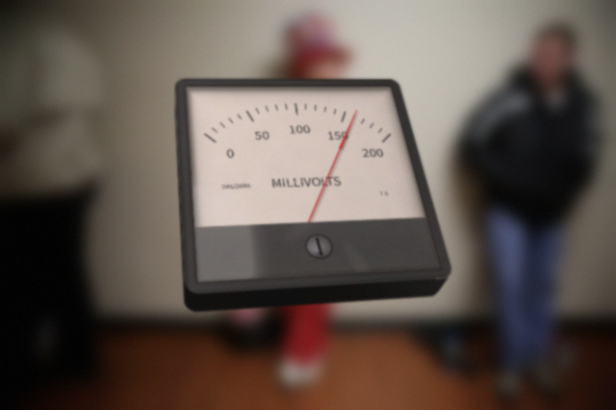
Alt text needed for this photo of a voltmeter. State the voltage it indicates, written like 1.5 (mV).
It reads 160 (mV)
